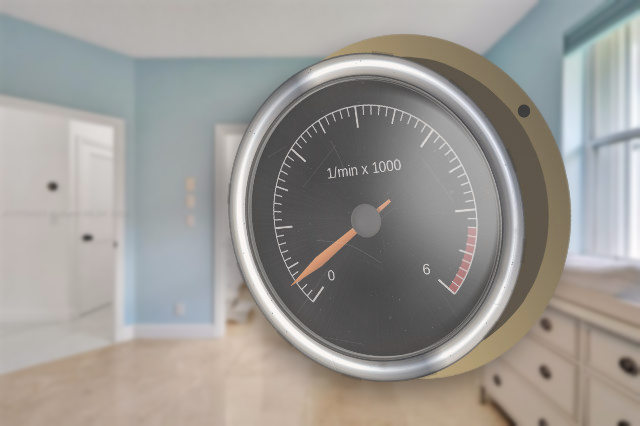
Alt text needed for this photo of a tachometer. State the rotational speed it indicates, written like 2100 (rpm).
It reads 300 (rpm)
